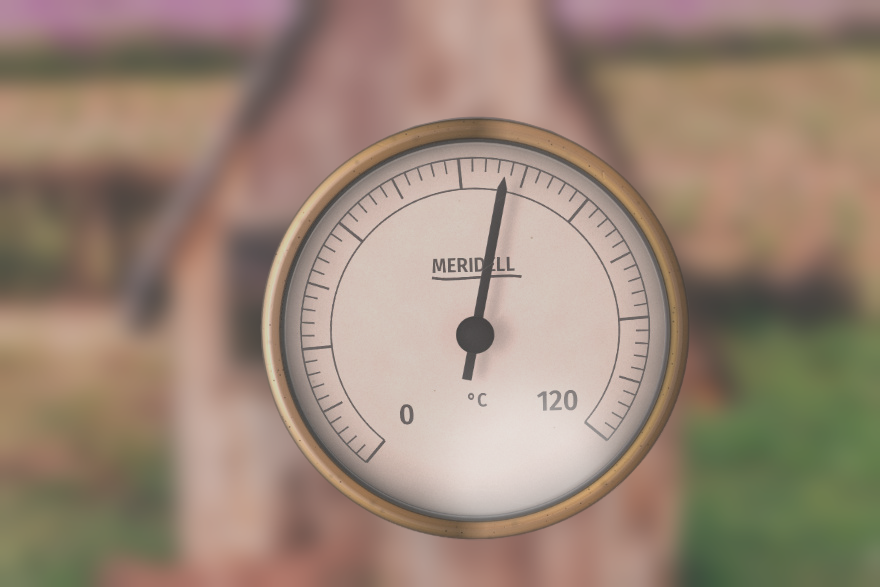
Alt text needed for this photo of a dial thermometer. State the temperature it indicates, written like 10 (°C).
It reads 67 (°C)
